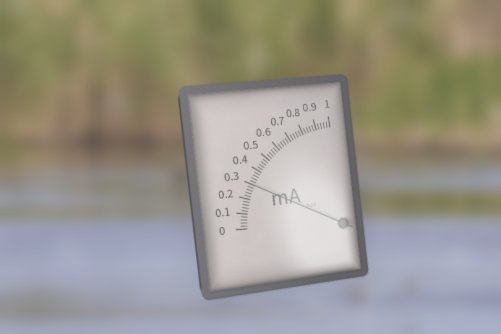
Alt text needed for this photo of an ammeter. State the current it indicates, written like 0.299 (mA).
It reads 0.3 (mA)
